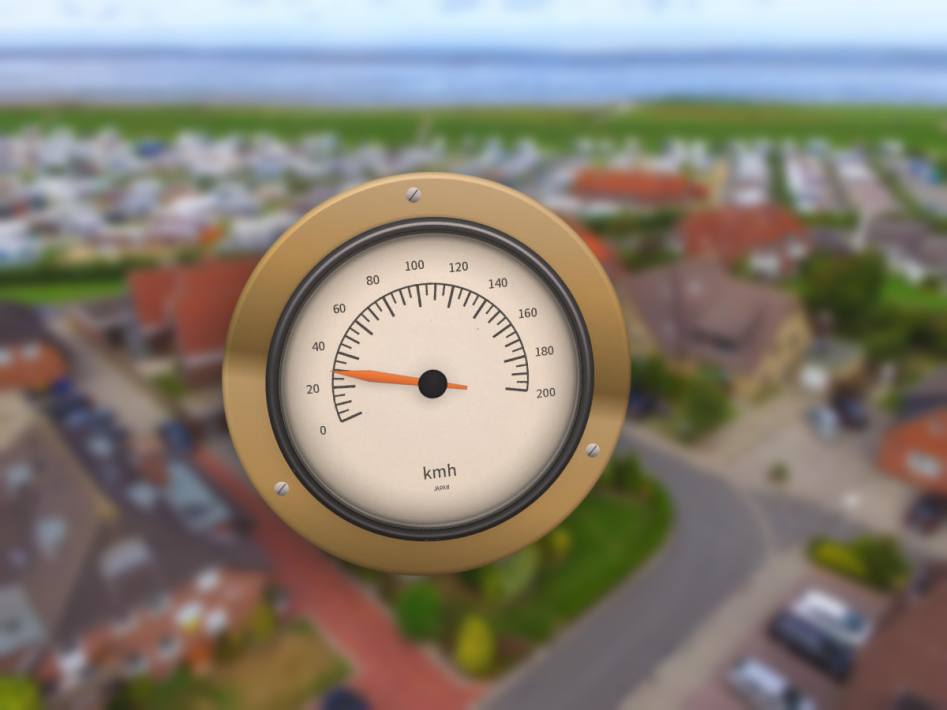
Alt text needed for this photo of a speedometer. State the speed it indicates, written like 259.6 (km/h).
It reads 30 (km/h)
